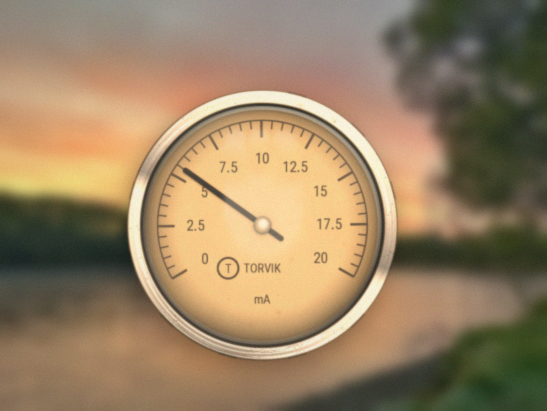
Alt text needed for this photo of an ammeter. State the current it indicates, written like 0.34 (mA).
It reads 5.5 (mA)
